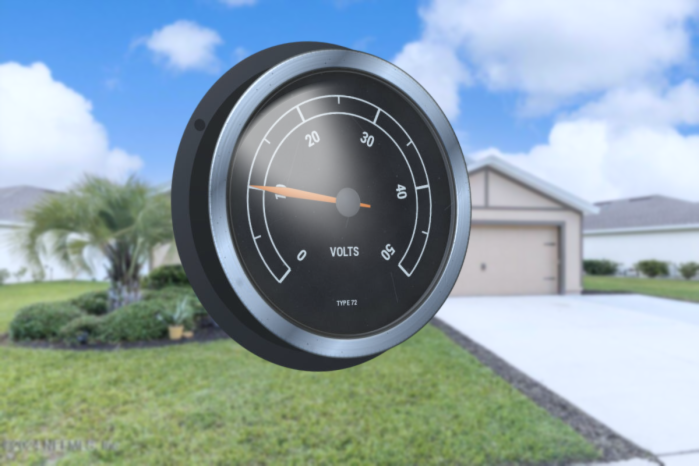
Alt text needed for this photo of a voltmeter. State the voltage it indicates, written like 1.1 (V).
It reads 10 (V)
